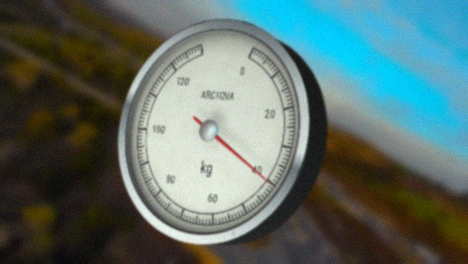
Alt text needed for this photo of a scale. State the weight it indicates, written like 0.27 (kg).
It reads 40 (kg)
